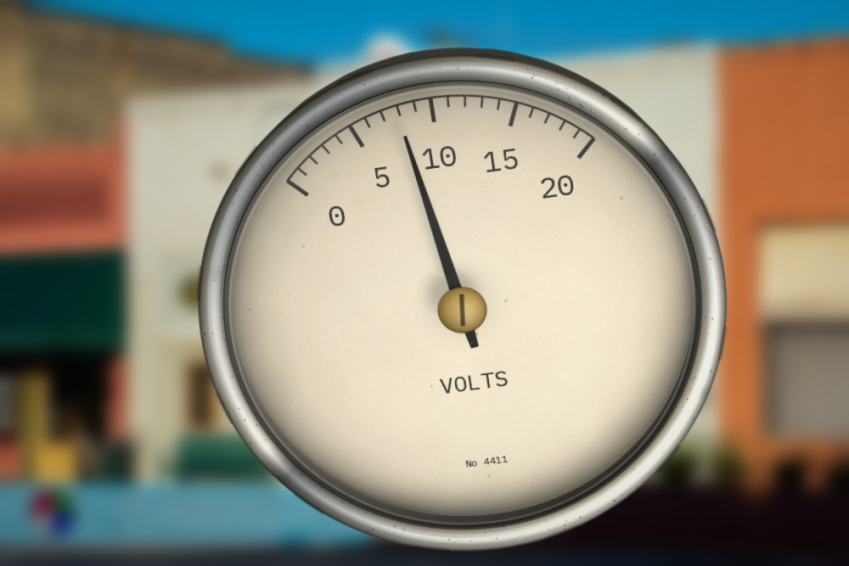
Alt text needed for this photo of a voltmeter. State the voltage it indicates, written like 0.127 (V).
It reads 8 (V)
